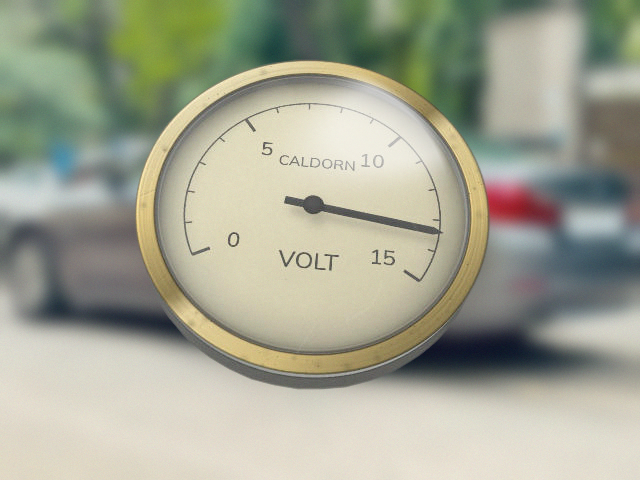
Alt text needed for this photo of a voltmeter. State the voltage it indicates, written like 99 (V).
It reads 13.5 (V)
